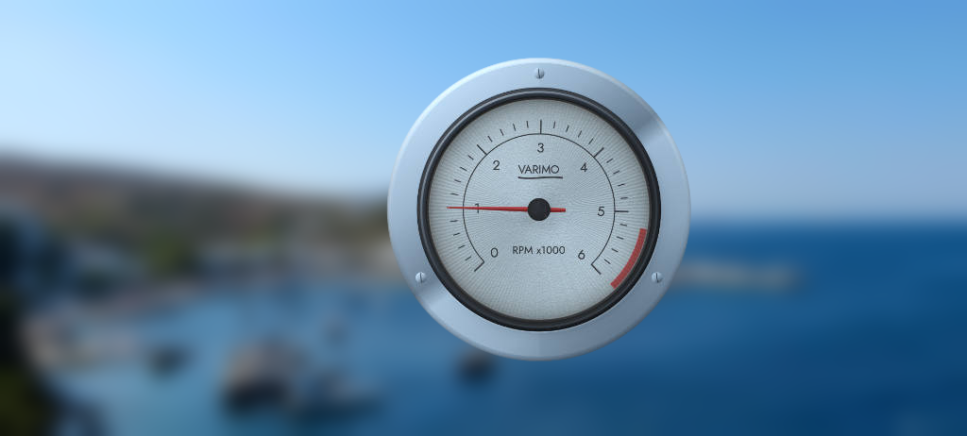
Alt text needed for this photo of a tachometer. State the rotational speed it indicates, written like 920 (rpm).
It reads 1000 (rpm)
